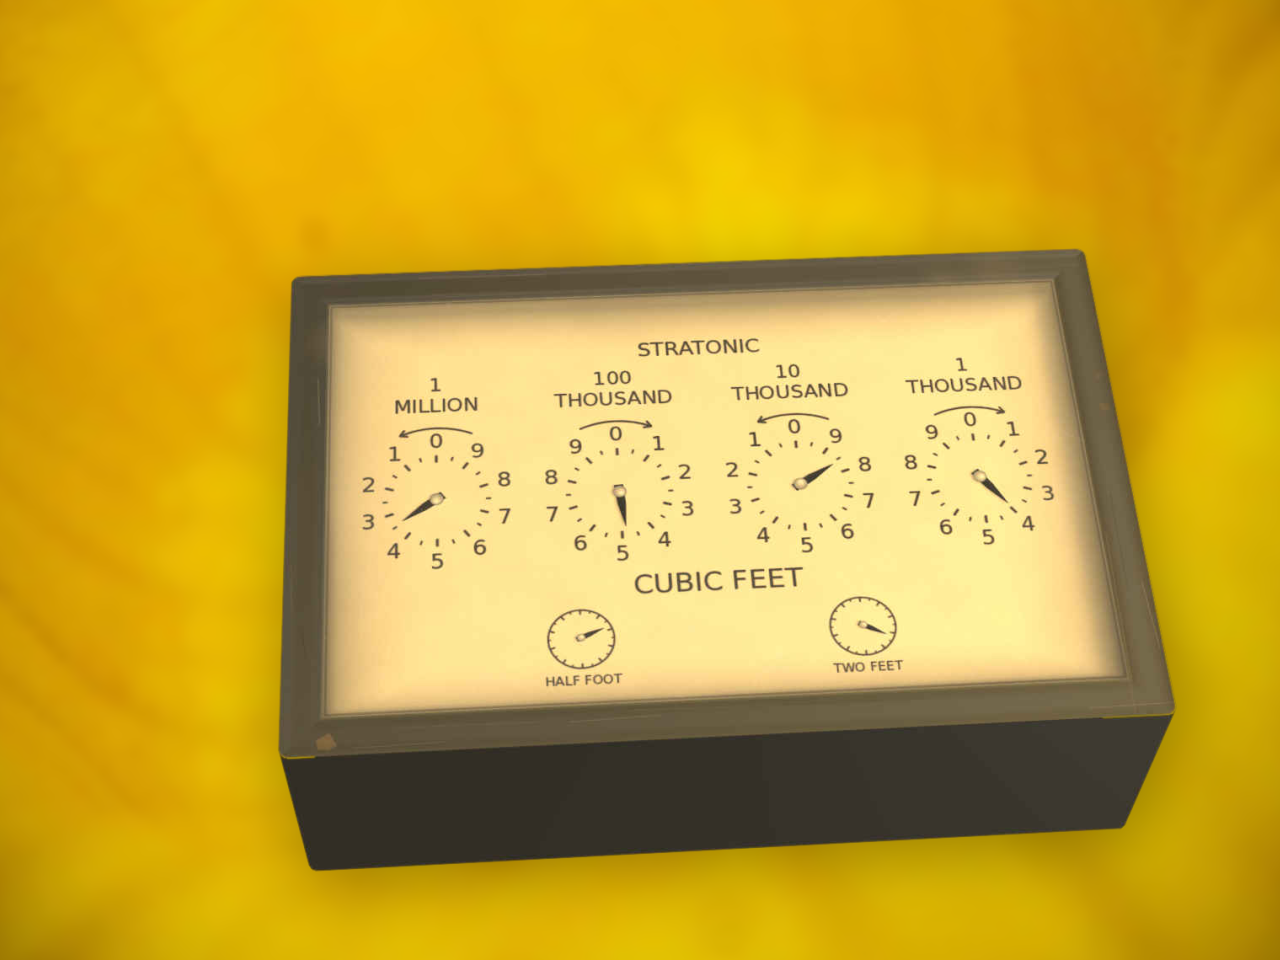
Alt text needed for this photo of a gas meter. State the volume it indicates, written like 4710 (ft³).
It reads 348400 (ft³)
